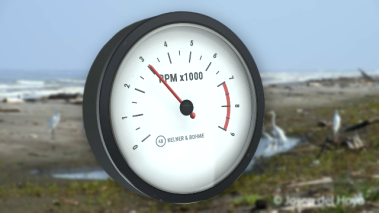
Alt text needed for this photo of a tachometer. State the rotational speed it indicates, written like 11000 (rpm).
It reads 3000 (rpm)
